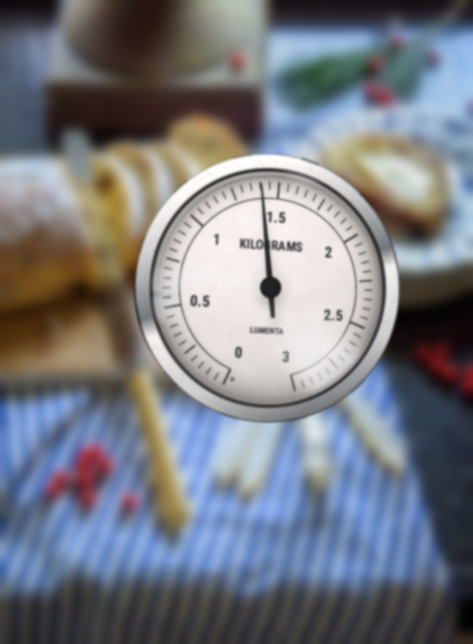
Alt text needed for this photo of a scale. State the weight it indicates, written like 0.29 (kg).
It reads 1.4 (kg)
